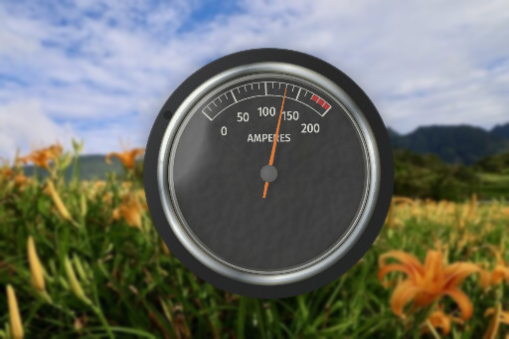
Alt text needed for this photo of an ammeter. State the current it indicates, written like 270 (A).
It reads 130 (A)
